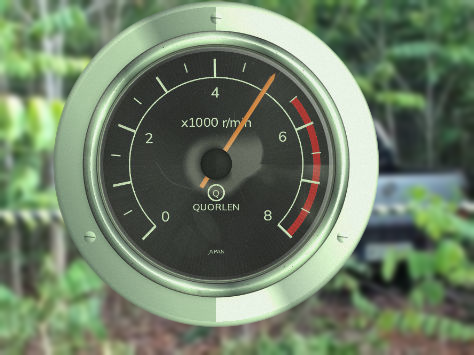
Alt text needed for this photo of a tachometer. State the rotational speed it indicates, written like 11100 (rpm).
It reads 5000 (rpm)
